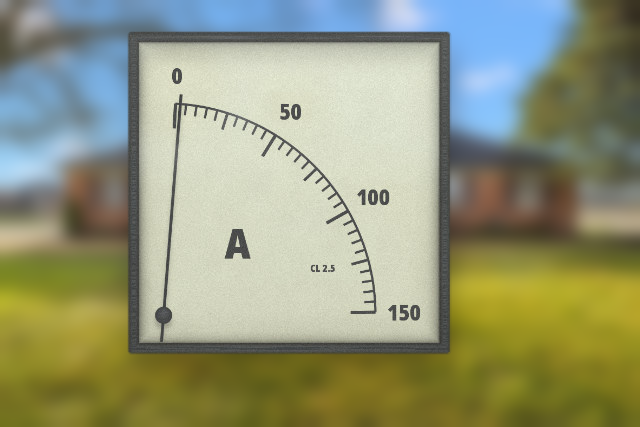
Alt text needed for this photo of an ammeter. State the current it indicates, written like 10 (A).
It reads 2.5 (A)
